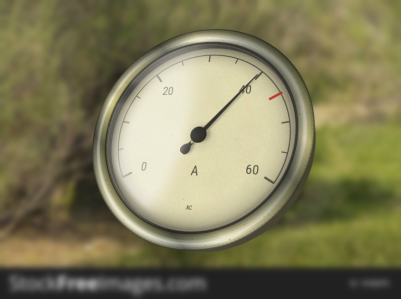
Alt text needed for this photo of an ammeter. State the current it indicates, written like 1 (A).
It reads 40 (A)
